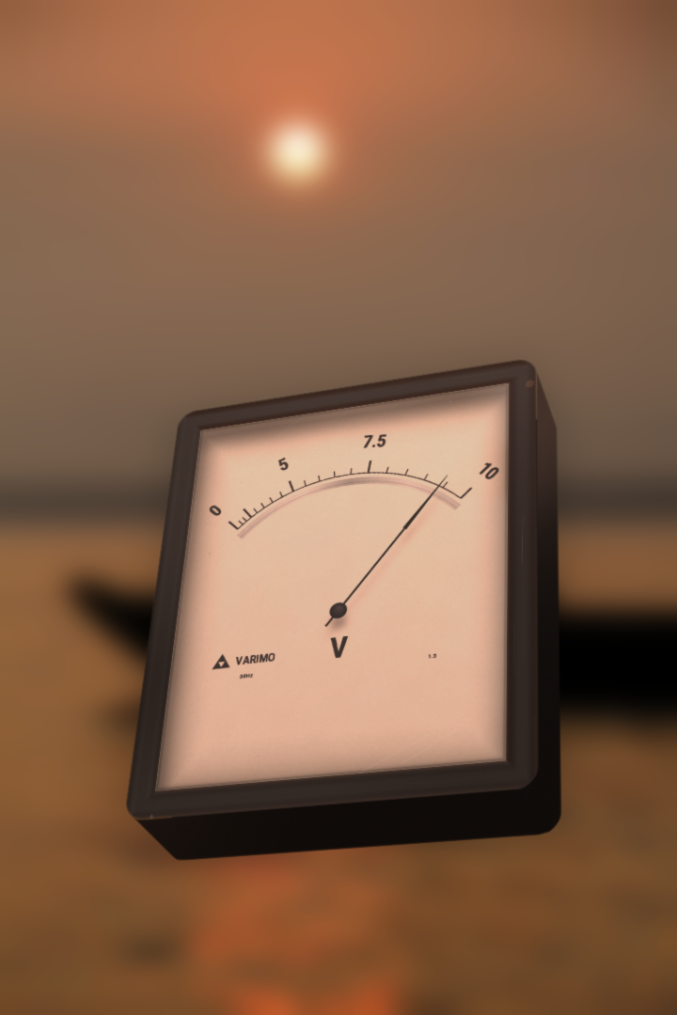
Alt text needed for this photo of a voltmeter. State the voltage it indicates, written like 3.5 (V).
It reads 9.5 (V)
